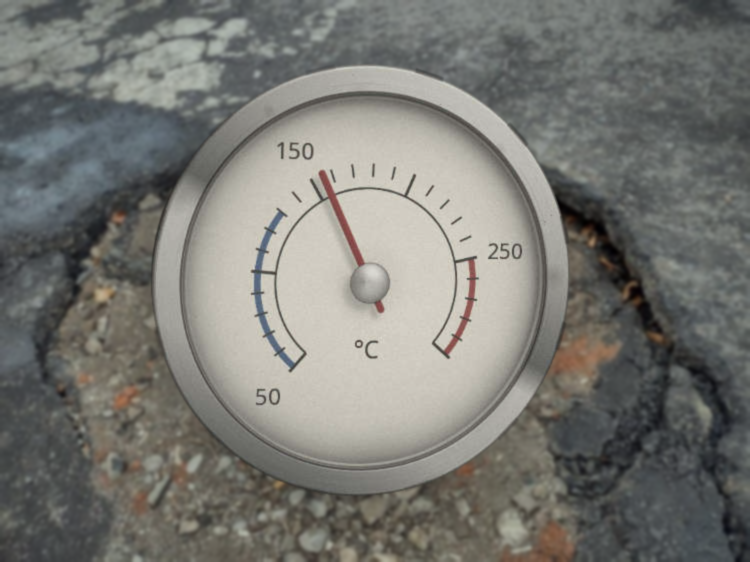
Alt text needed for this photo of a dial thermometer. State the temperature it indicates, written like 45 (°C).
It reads 155 (°C)
